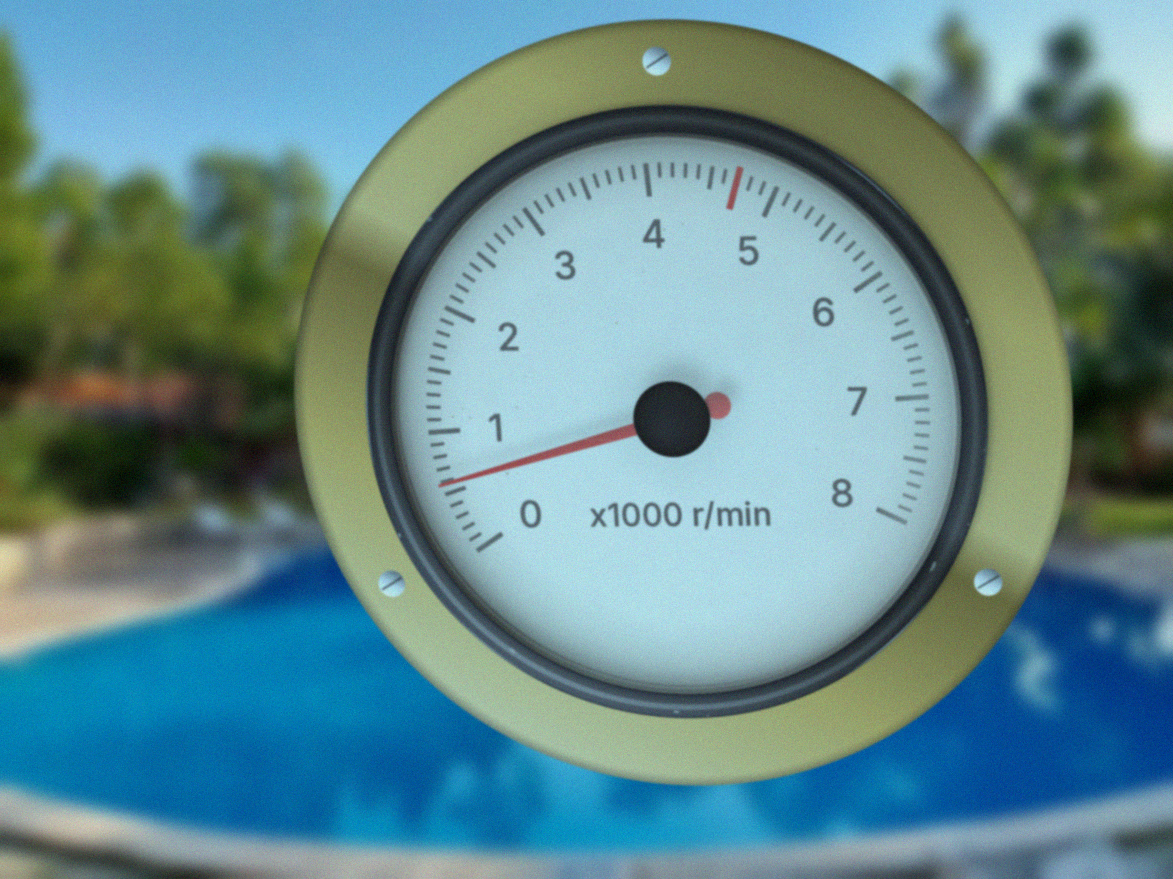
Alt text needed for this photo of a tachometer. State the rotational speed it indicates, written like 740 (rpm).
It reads 600 (rpm)
